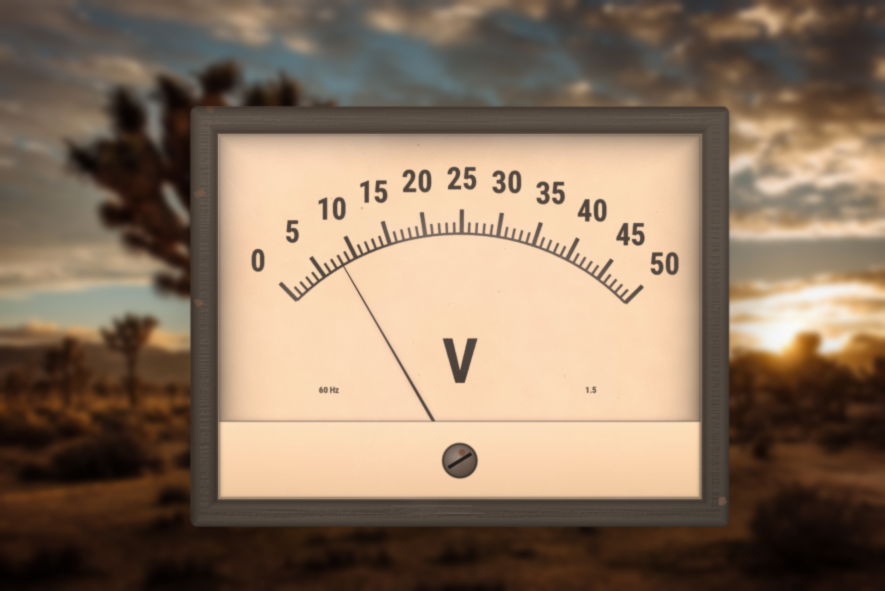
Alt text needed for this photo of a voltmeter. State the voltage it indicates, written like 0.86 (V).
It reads 8 (V)
